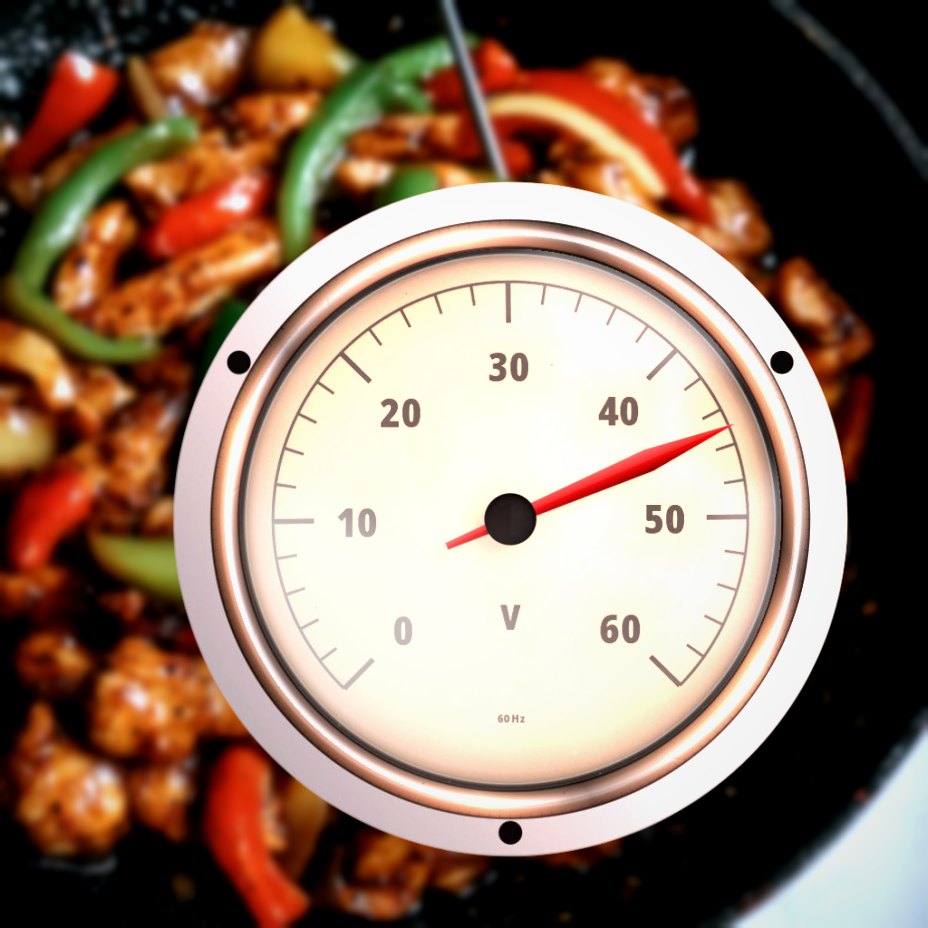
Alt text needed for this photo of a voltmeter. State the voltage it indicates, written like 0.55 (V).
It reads 45 (V)
